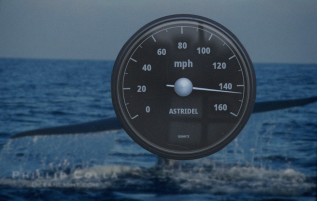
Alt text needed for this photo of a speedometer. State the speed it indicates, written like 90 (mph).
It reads 145 (mph)
